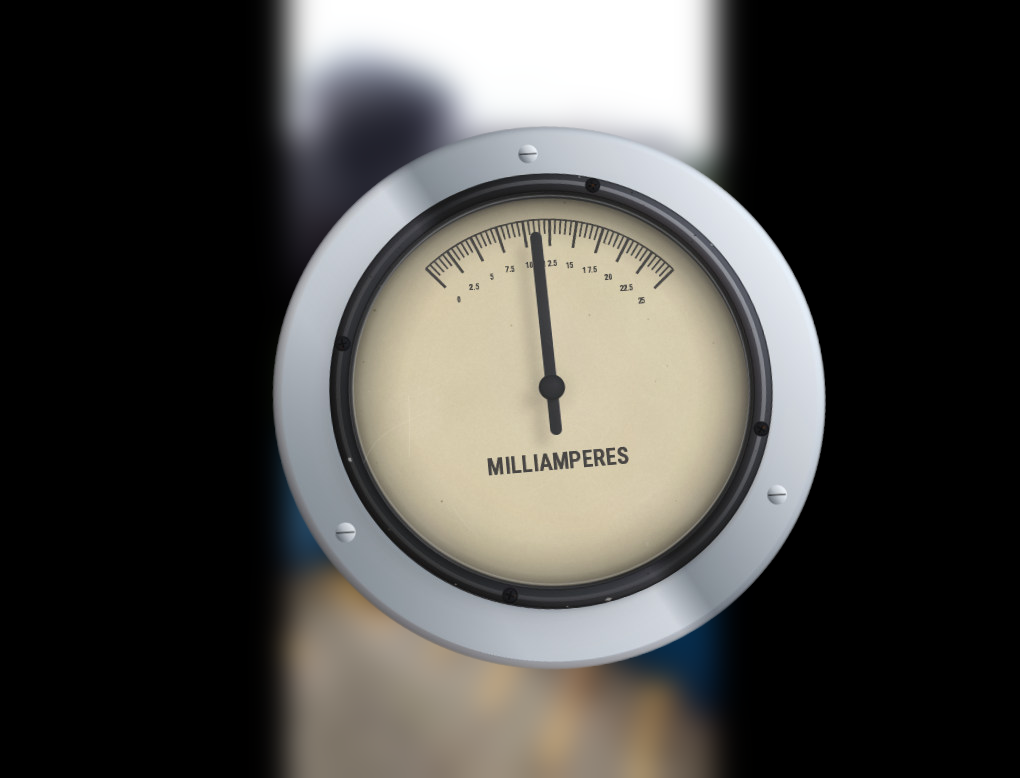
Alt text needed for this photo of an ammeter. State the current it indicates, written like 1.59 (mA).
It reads 11 (mA)
